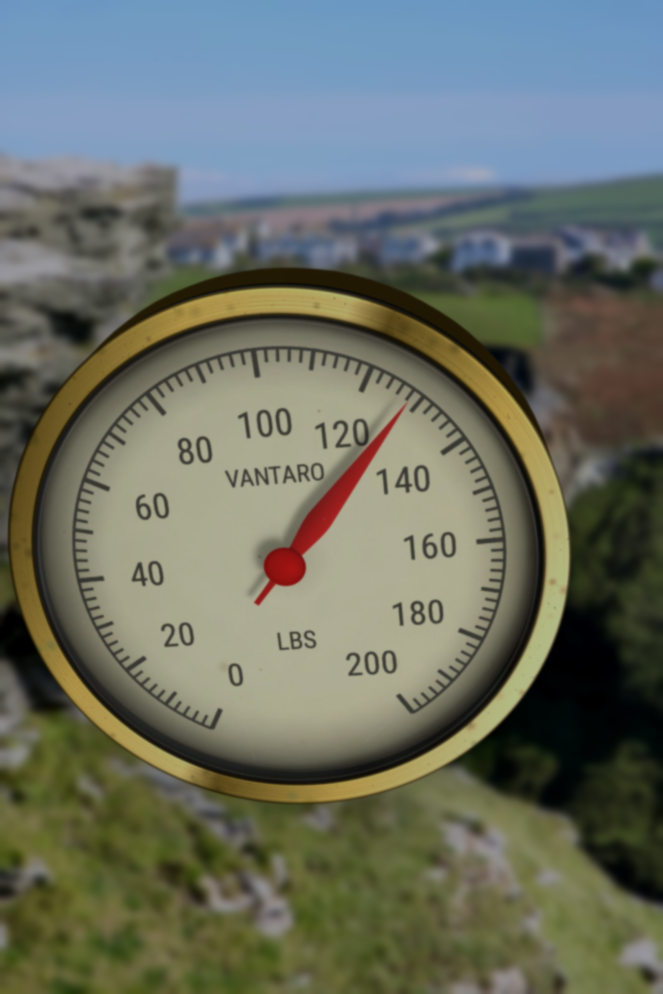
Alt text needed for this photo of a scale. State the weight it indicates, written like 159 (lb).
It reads 128 (lb)
